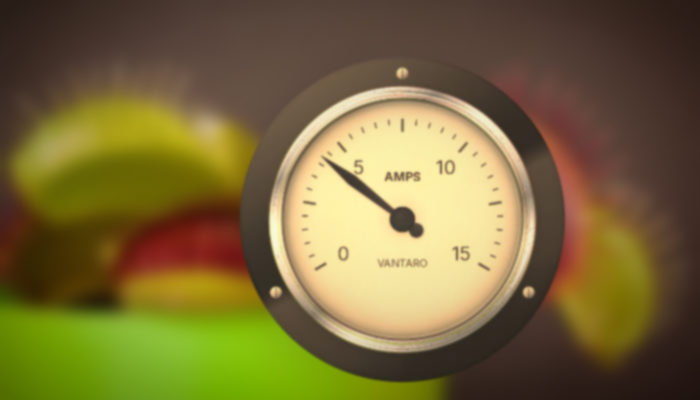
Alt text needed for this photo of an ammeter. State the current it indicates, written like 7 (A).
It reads 4.25 (A)
